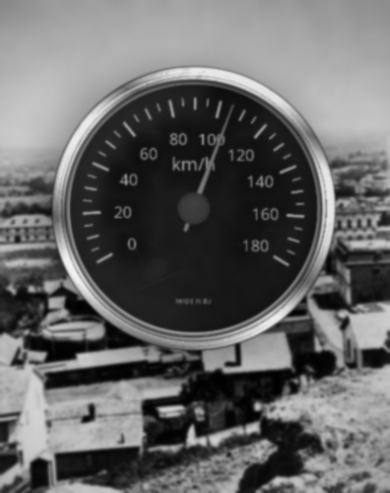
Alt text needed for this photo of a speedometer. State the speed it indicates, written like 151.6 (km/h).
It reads 105 (km/h)
